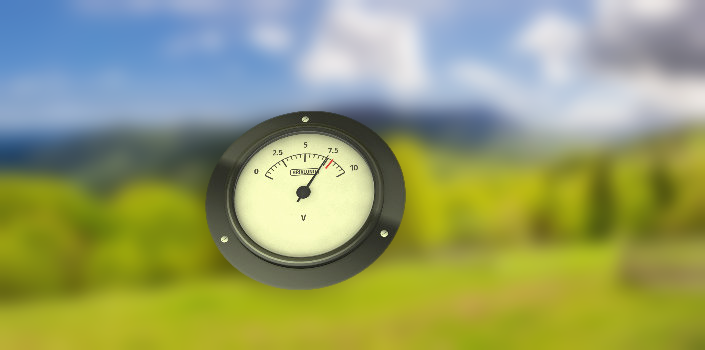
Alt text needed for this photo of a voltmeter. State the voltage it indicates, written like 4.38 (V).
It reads 7.5 (V)
